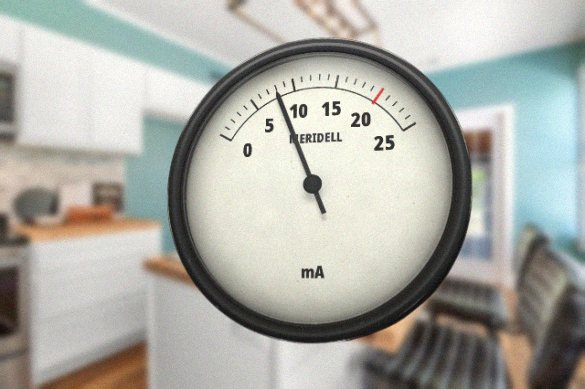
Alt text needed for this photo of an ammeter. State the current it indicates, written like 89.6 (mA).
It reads 8 (mA)
